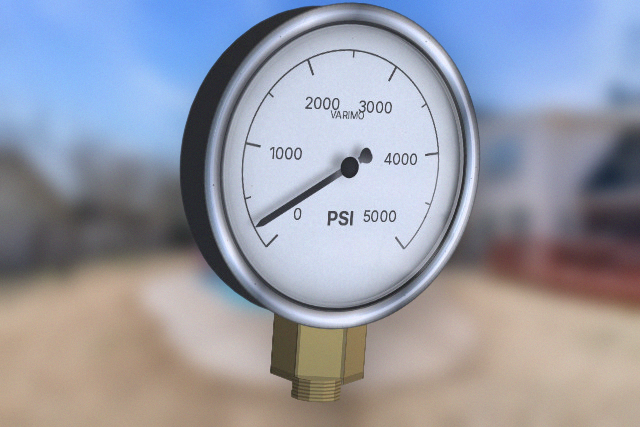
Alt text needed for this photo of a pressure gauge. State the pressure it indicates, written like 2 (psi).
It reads 250 (psi)
